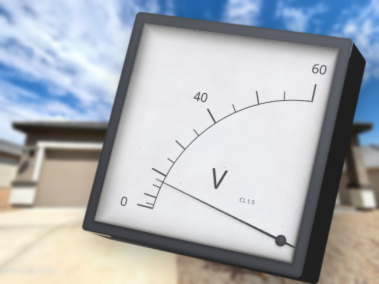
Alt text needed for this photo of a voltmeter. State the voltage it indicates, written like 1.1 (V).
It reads 17.5 (V)
